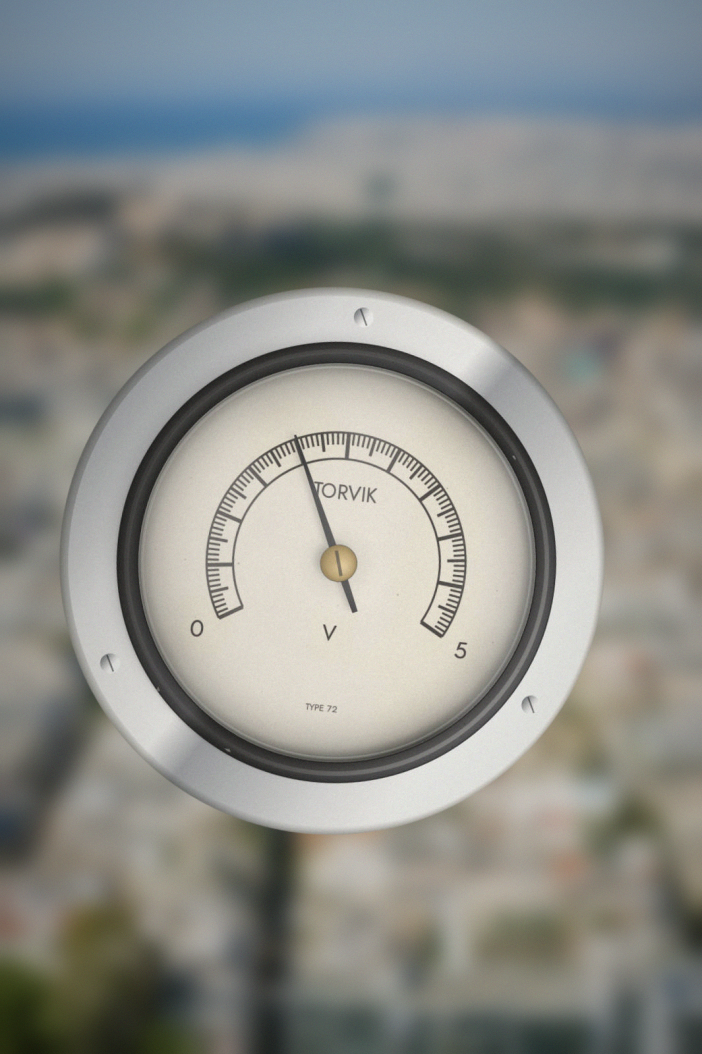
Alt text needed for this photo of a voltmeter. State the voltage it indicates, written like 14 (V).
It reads 2 (V)
